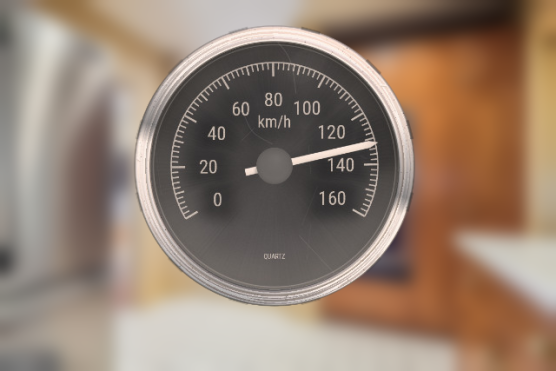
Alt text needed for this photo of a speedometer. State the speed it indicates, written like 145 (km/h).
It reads 132 (km/h)
